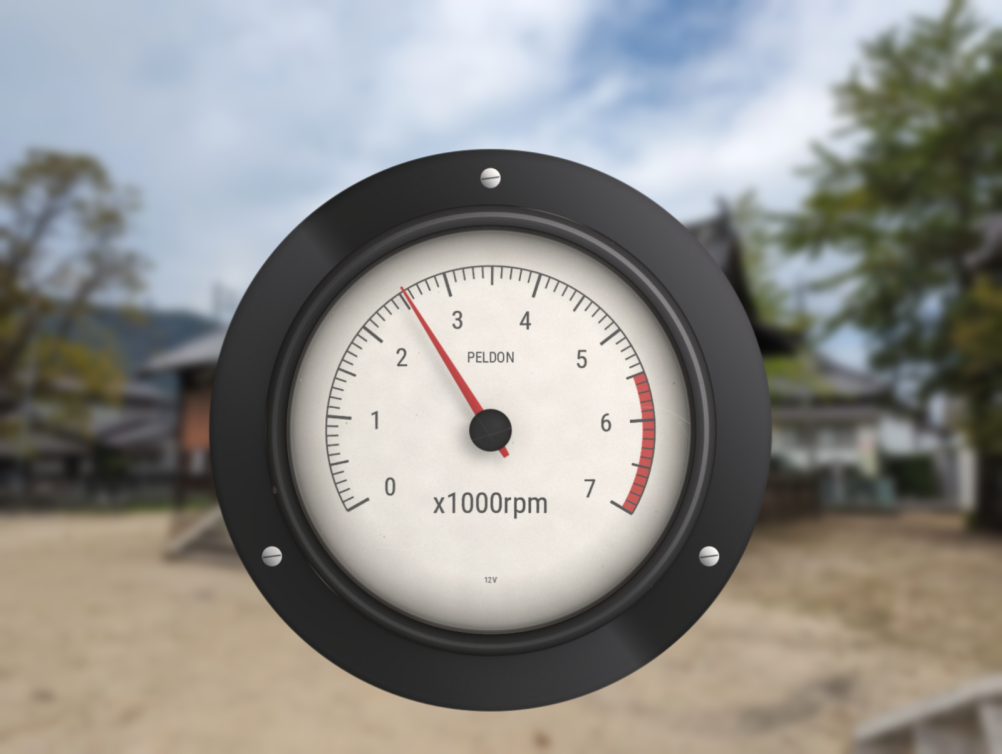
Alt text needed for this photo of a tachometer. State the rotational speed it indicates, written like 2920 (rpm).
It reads 2550 (rpm)
